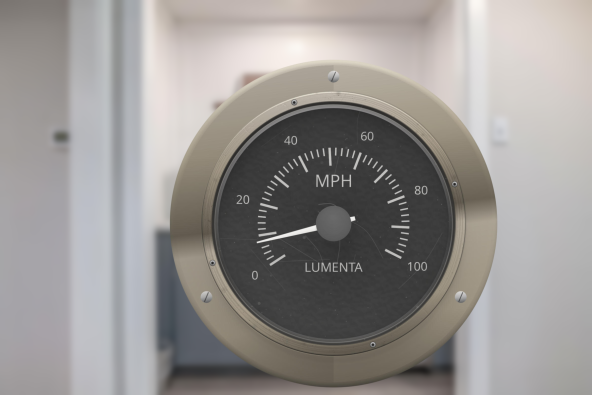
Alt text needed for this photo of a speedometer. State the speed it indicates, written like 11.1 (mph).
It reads 8 (mph)
